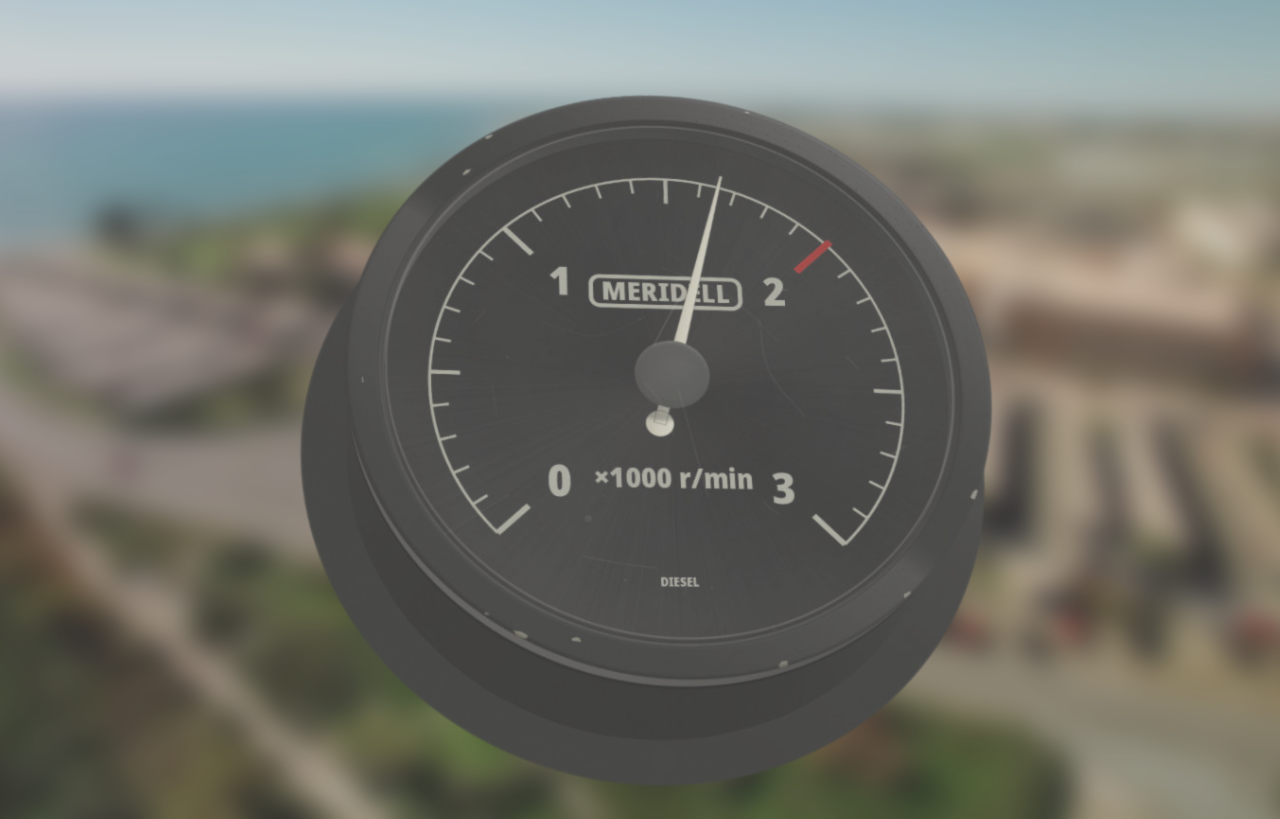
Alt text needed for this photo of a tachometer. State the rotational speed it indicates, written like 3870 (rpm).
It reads 1650 (rpm)
